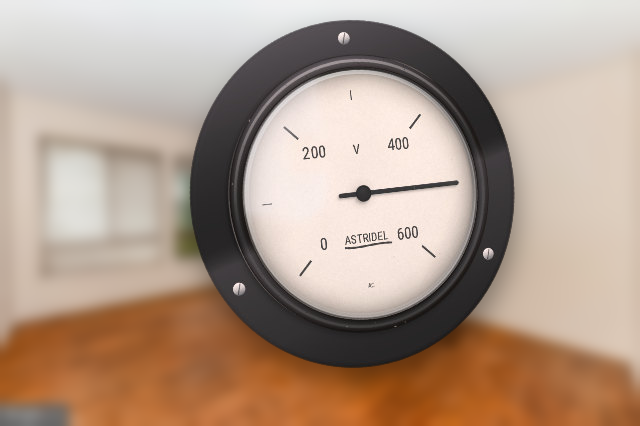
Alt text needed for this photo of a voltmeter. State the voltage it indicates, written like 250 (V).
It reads 500 (V)
